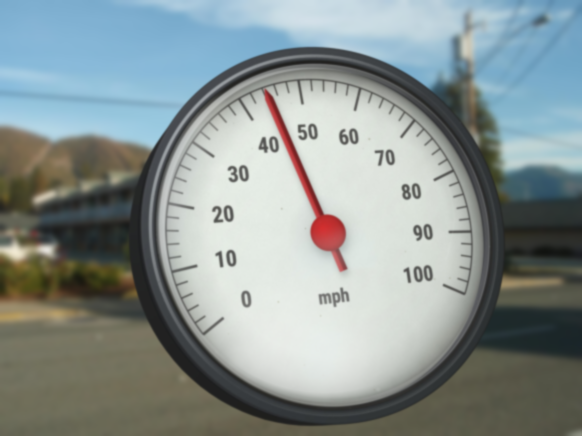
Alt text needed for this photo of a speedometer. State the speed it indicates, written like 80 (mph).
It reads 44 (mph)
